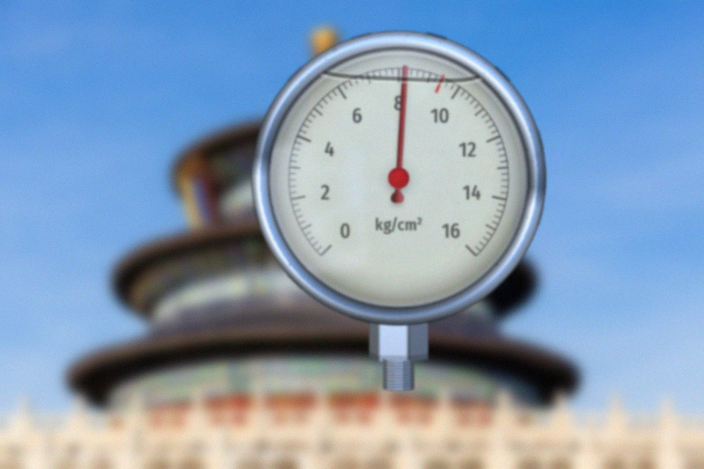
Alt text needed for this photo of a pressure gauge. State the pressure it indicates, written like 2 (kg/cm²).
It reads 8.2 (kg/cm²)
